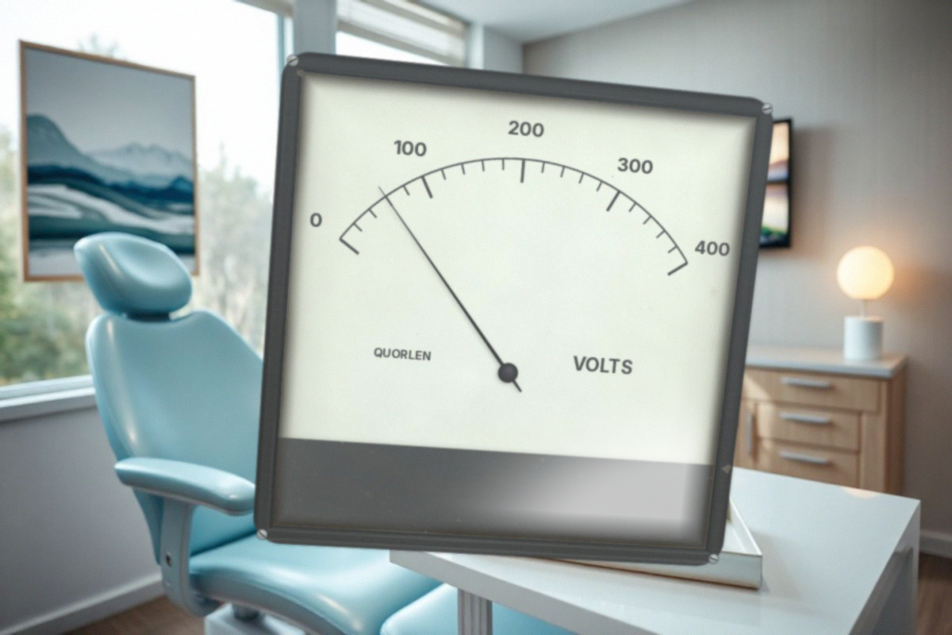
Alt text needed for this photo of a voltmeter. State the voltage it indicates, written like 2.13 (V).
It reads 60 (V)
